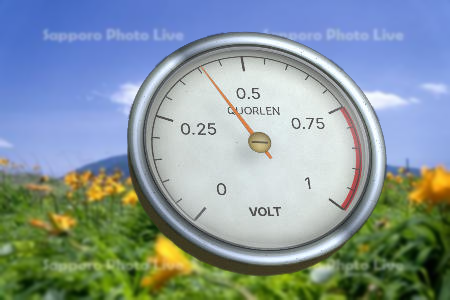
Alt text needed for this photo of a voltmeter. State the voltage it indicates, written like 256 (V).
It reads 0.4 (V)
